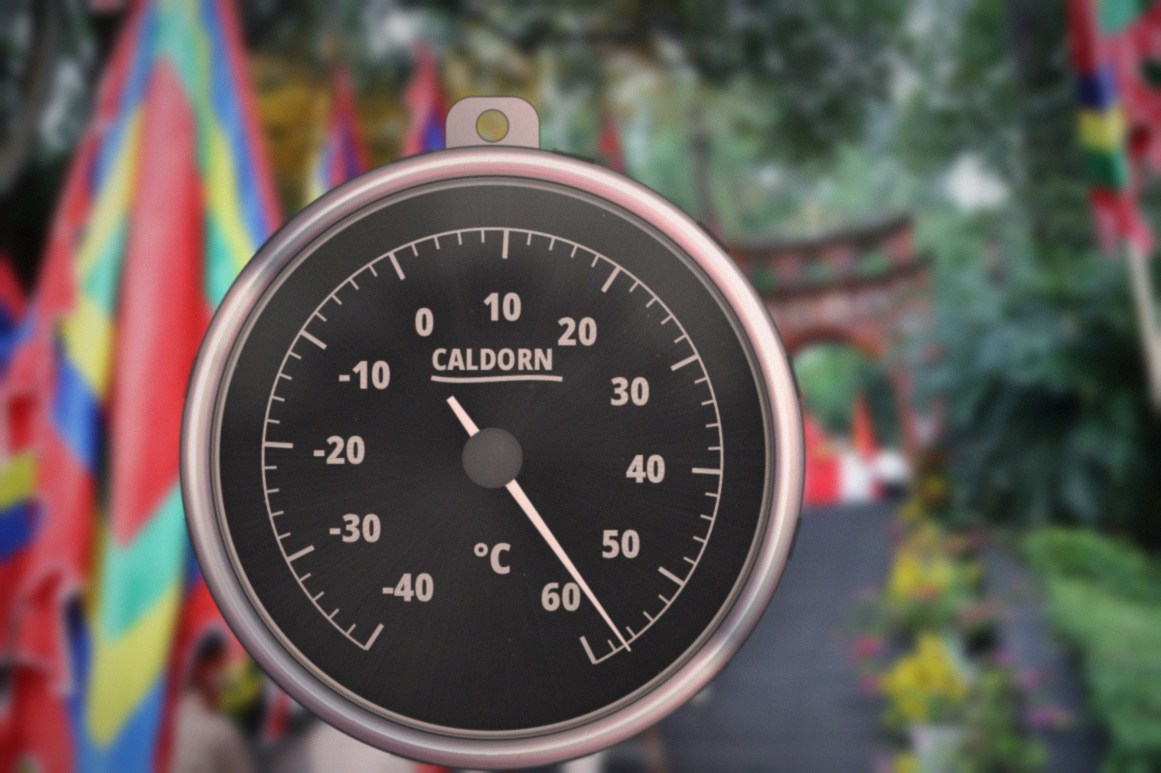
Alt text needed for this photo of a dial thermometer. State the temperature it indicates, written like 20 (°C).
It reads 57 (°C)
